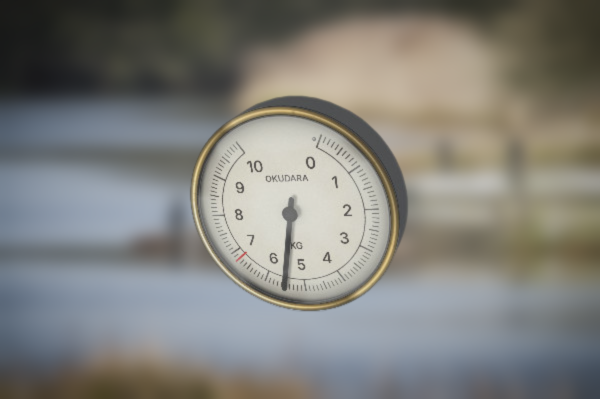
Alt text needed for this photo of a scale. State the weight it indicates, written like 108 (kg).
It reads 5.5 (kg)
